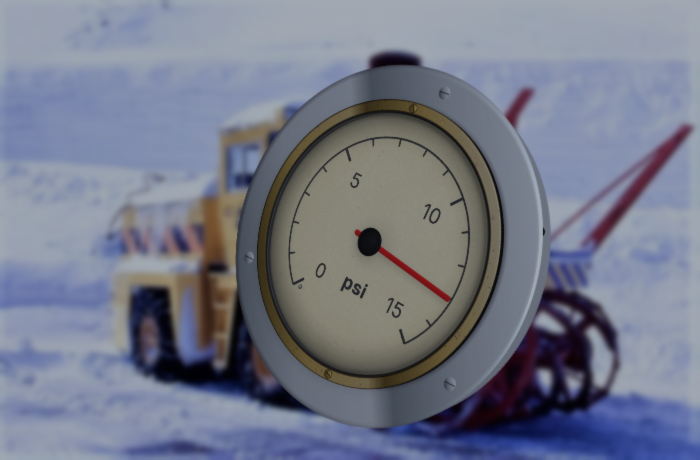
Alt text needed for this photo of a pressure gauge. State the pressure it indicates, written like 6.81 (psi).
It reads 13 (psi)
